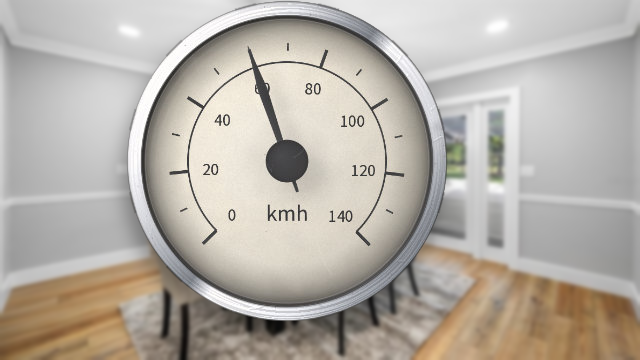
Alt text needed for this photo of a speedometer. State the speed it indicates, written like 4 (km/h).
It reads 60 (km/h)
